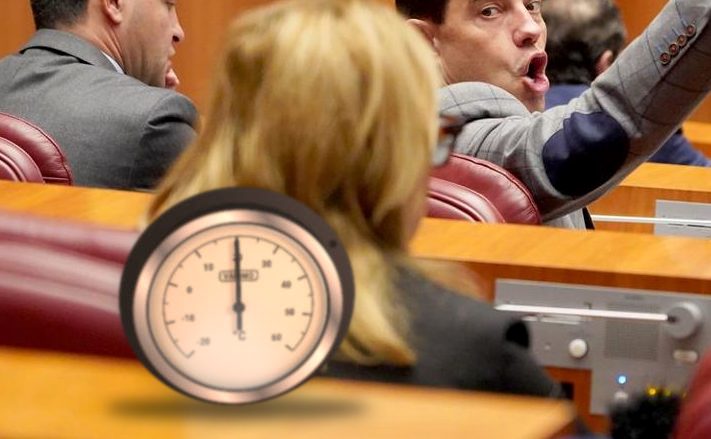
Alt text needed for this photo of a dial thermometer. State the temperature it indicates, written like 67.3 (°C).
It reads 20 (°C)
